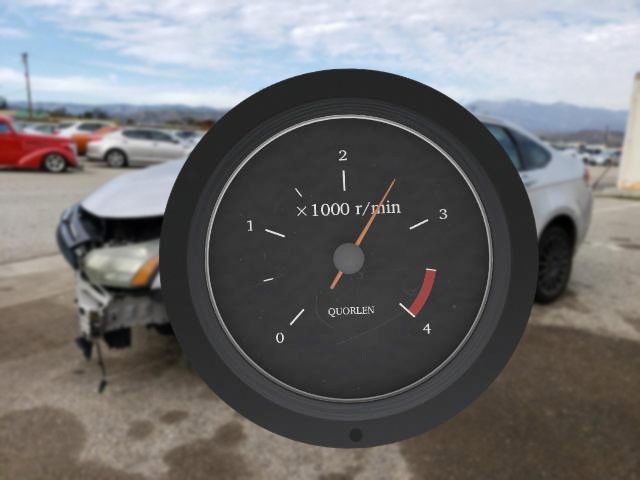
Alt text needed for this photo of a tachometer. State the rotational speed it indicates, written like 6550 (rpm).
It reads 2500 (rpm)
